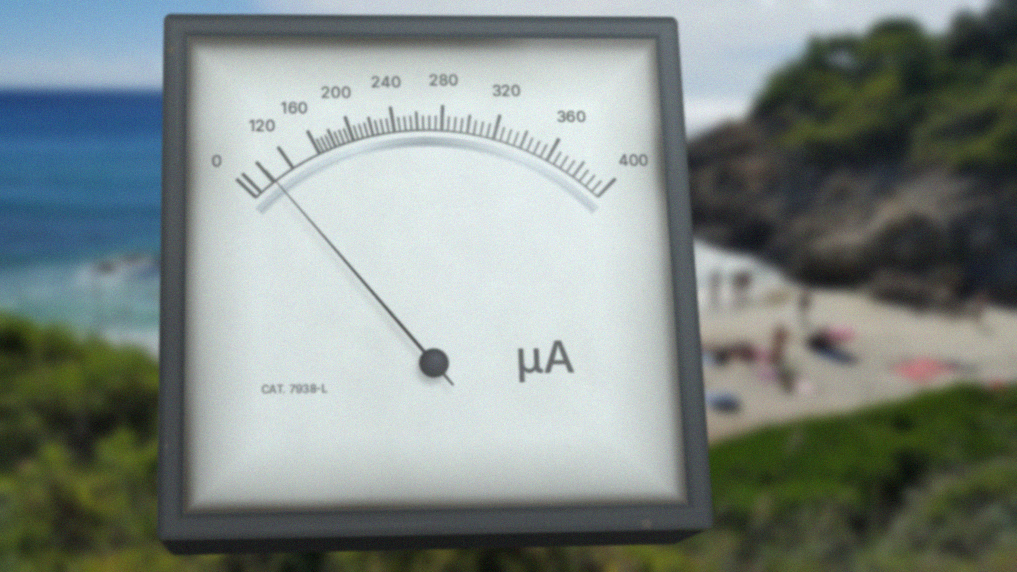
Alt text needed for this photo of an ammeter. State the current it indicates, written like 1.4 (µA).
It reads 80 (µA)
